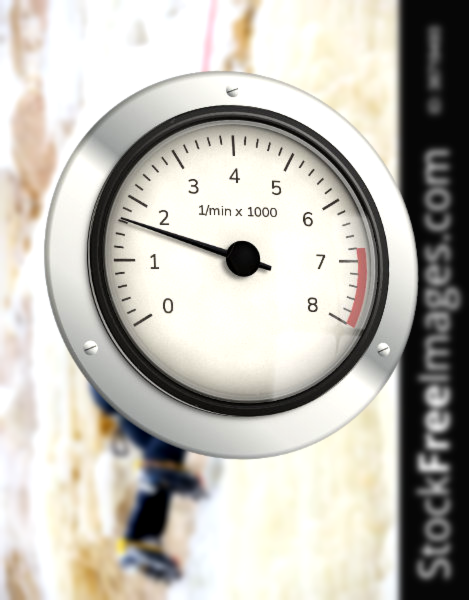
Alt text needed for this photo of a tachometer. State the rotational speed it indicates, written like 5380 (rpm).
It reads 1600 (rpm)
